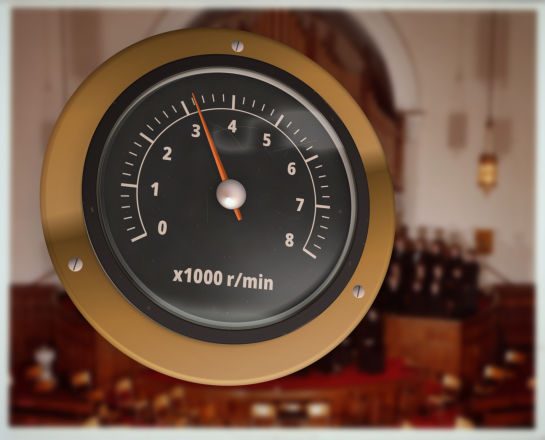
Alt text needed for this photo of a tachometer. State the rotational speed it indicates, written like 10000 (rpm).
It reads 3200 (rpm)
